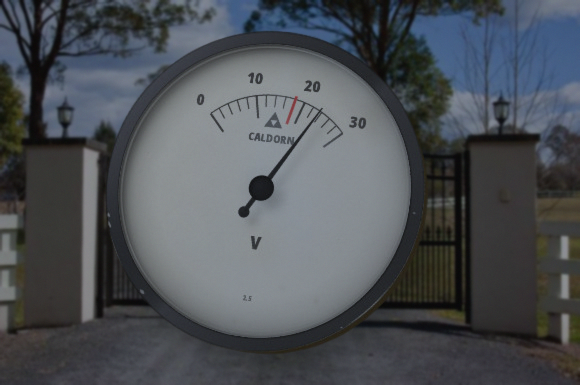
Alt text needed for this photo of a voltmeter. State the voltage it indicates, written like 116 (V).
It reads 24 (V)
